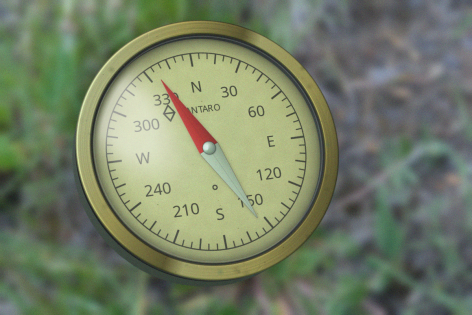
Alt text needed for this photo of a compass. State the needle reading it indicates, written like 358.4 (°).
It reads 335 (°)
